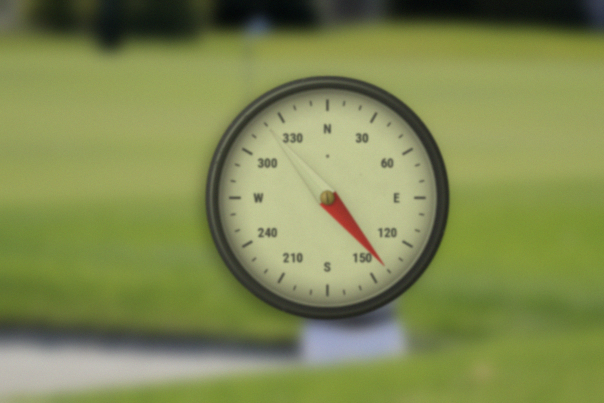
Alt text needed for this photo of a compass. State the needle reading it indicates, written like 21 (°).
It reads 140 (°)
